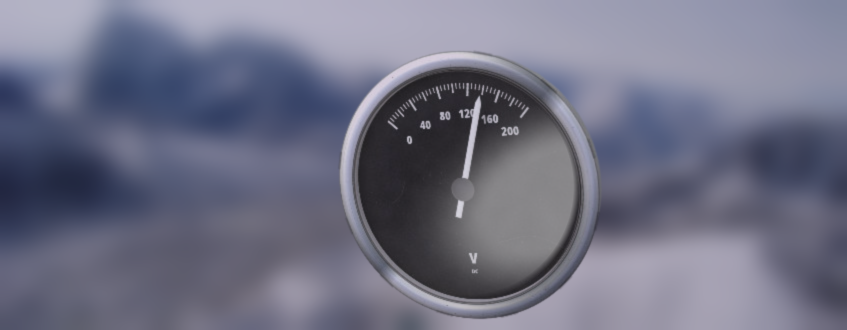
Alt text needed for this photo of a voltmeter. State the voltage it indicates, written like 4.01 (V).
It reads 140 (V)
